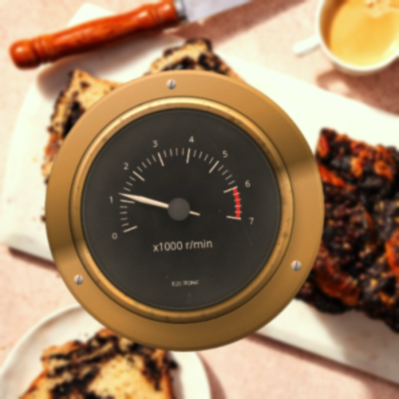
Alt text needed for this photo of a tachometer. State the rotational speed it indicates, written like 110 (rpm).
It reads 1200 (rpm)
